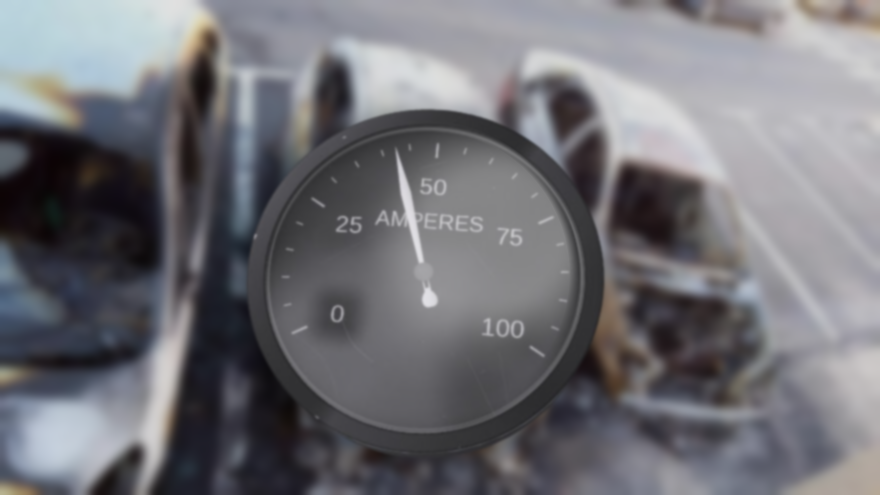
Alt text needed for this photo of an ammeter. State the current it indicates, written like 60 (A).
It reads 42.5 (A)
